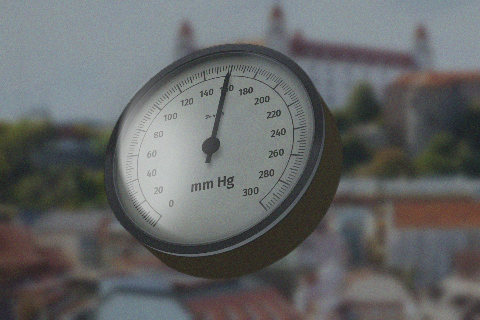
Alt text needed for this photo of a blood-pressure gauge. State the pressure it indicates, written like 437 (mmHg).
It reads 160 (mmHg)
